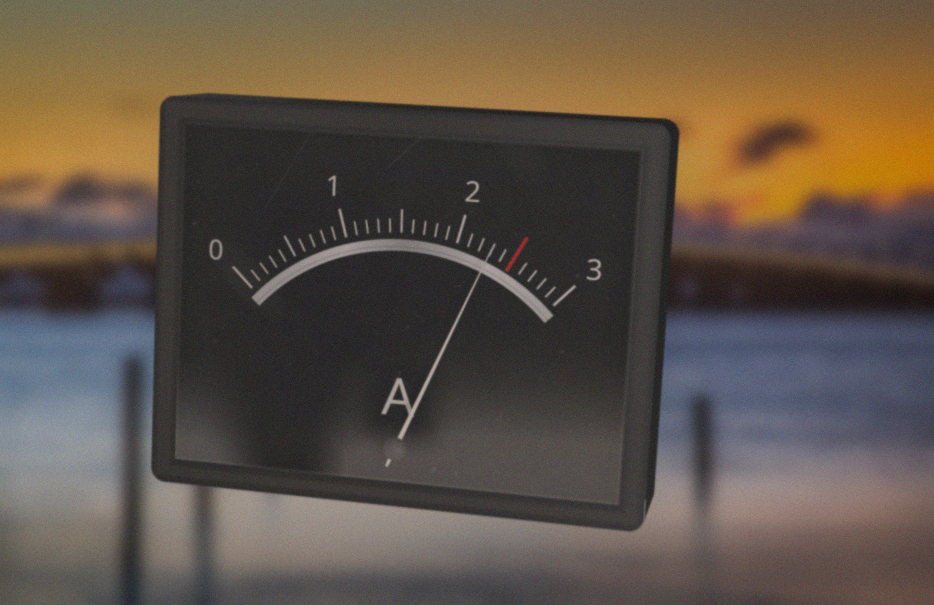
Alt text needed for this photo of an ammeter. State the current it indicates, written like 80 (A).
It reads 2.3 (A)
